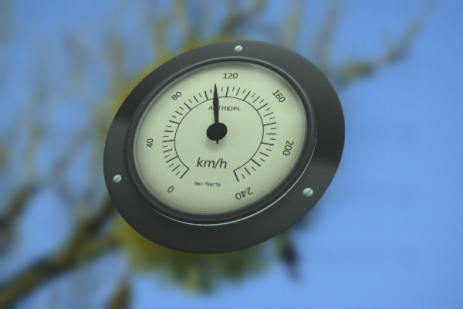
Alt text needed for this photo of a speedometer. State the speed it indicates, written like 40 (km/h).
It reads 110 (km/h)
